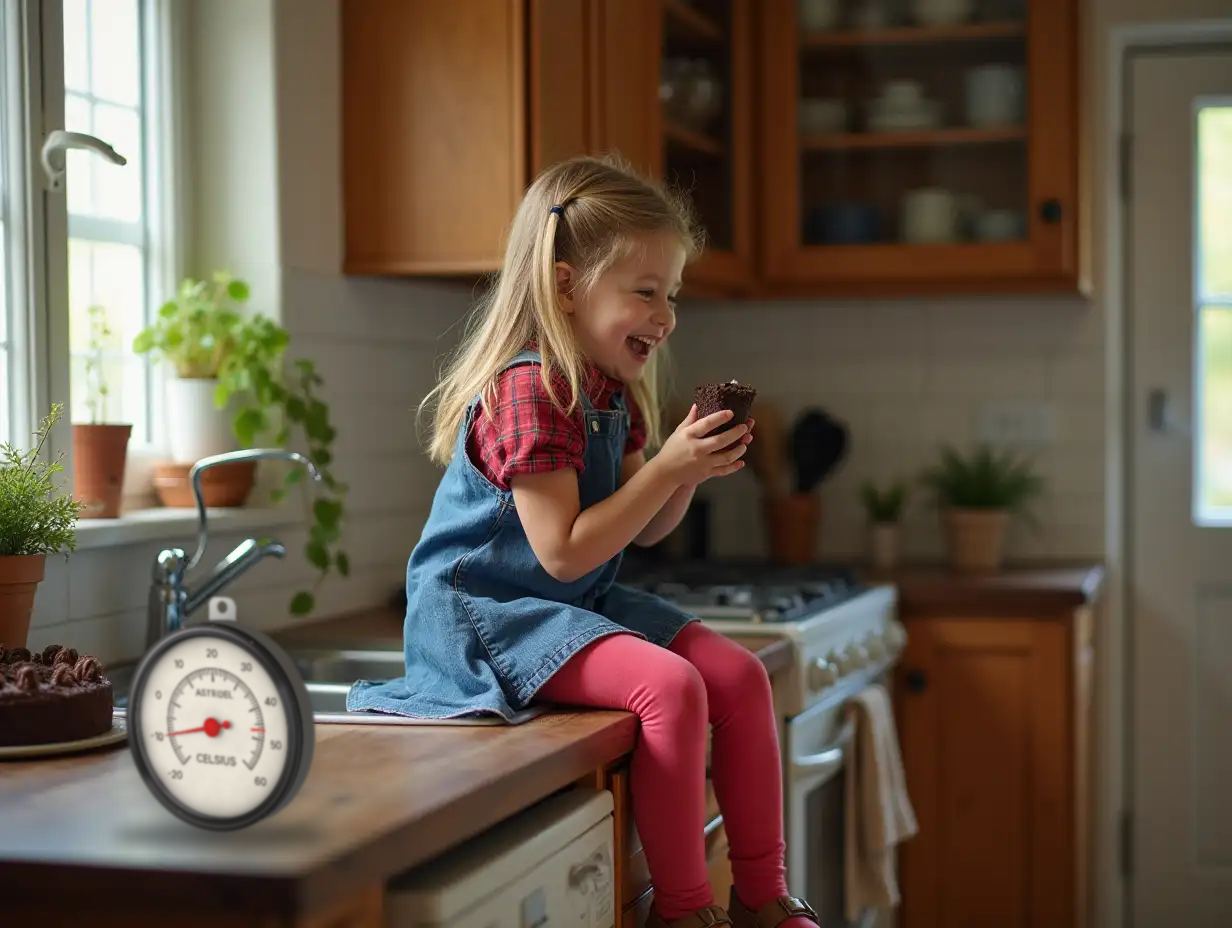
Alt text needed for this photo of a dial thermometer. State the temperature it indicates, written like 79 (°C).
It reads -10 (°C)
